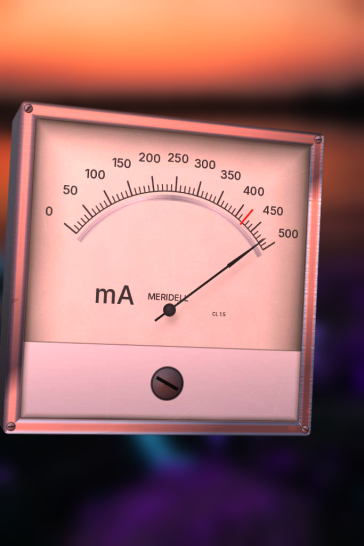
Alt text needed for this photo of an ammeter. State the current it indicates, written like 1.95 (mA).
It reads 480 (mA)
